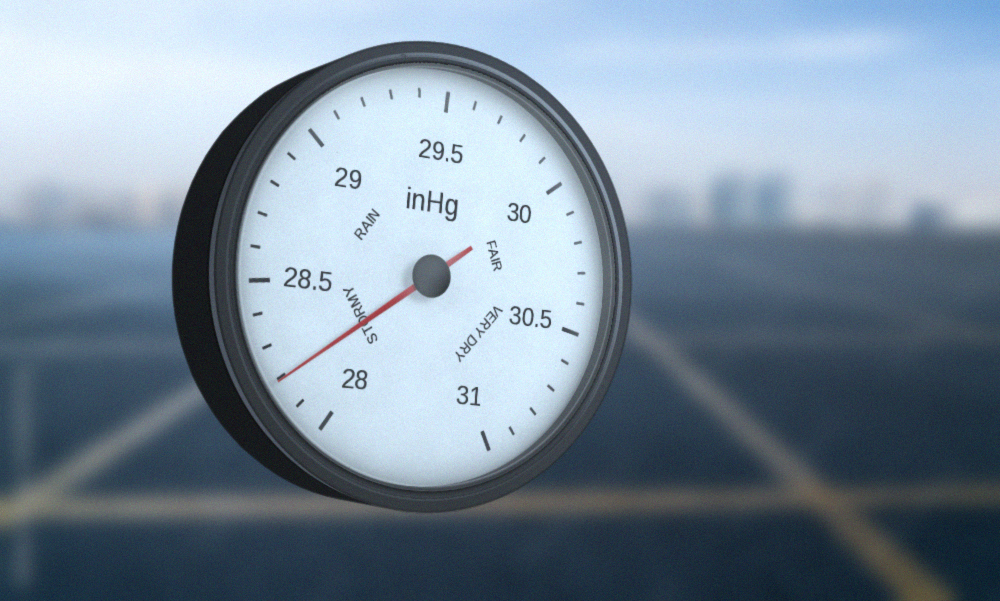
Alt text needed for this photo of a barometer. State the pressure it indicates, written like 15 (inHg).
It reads 28.2 (inHg)
